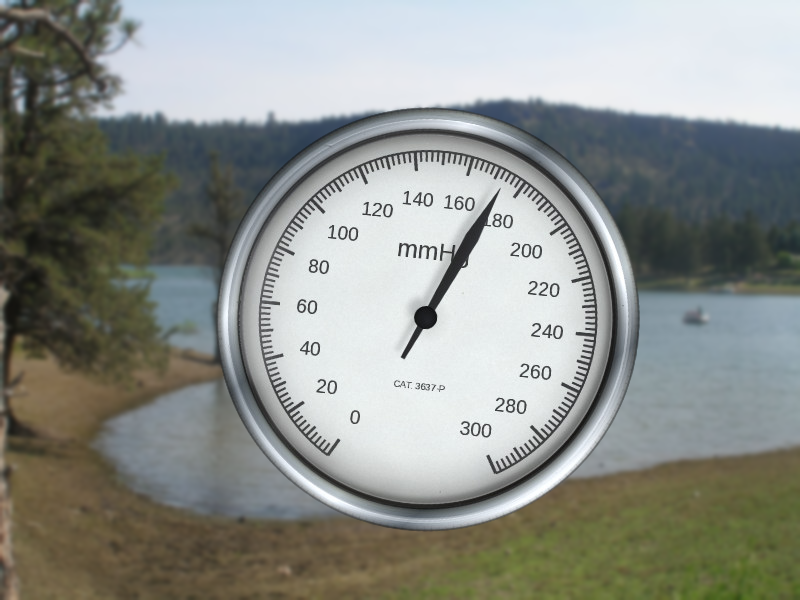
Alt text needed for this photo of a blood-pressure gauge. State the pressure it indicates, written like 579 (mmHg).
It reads 174 (mmHg)
